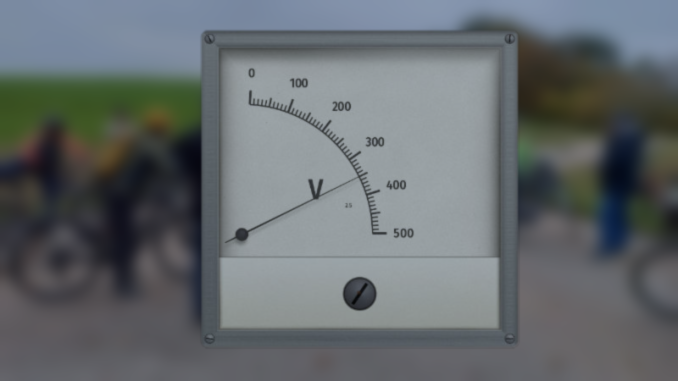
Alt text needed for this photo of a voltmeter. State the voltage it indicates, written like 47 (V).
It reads 350 (V)
